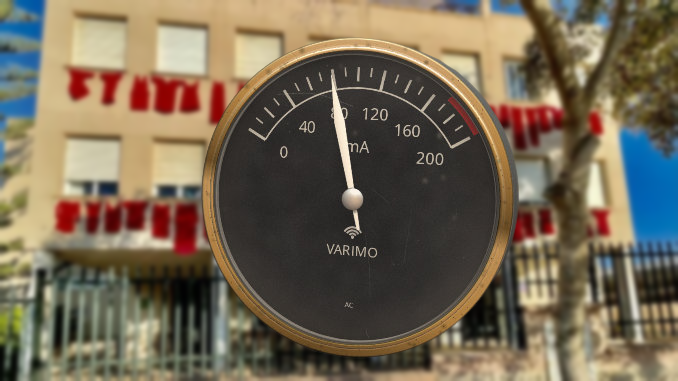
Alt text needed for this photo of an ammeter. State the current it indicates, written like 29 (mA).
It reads 80 (mA)
